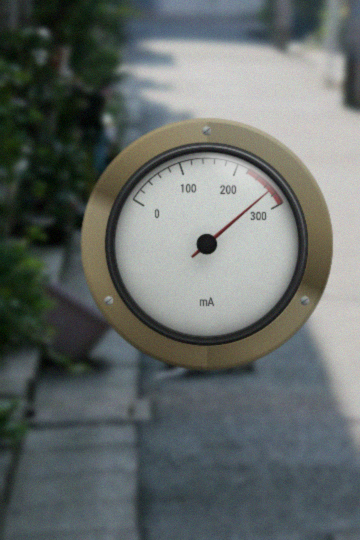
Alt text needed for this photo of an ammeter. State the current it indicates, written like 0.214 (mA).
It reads 270 (mA)
